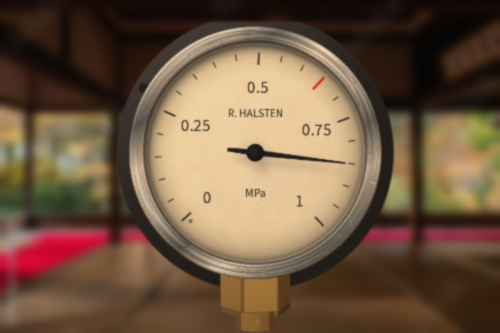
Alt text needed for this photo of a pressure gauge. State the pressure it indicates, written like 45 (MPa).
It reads 0.85 (MPa)
